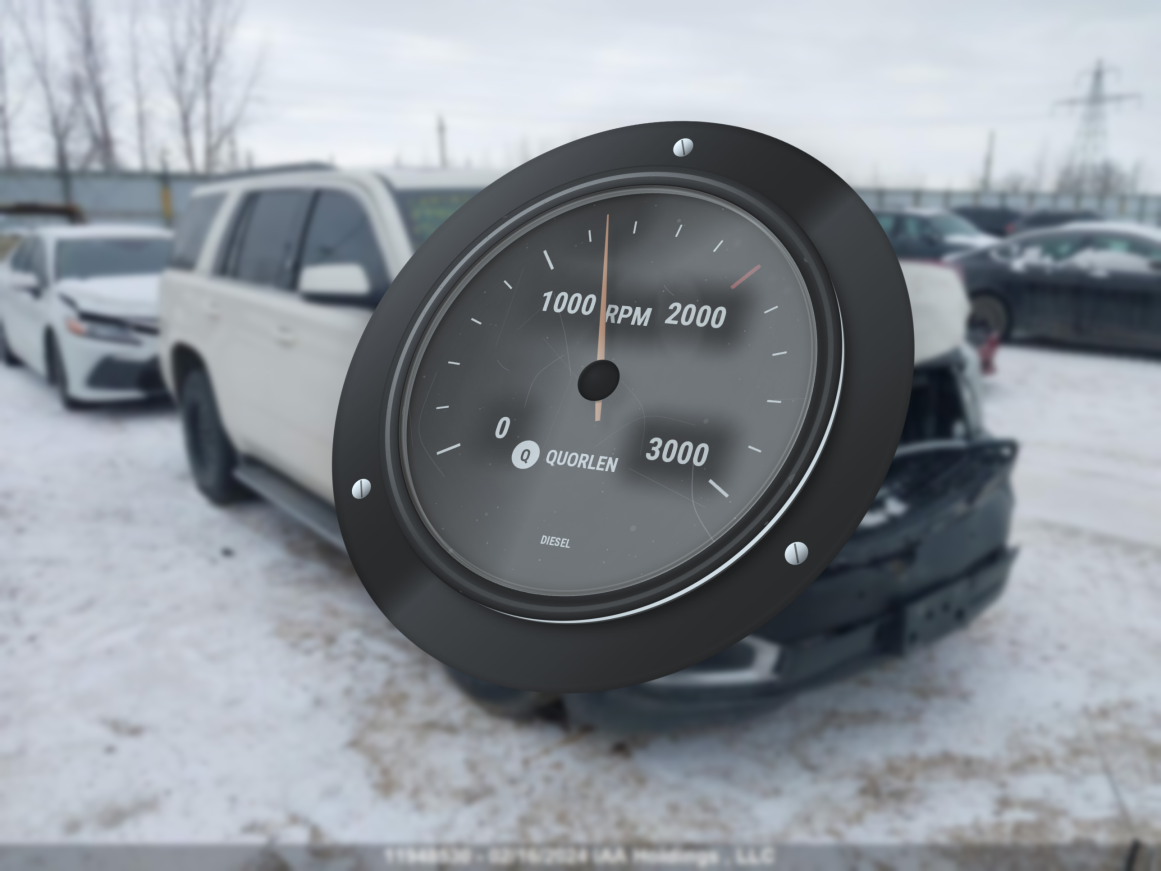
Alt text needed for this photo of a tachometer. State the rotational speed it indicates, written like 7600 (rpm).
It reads 1300 (rpm)
